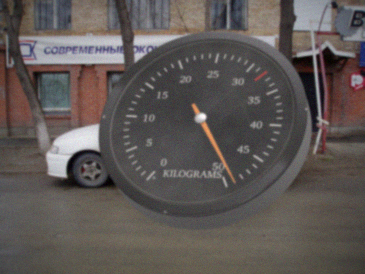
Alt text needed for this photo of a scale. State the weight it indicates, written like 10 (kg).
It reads 49 (kg)
